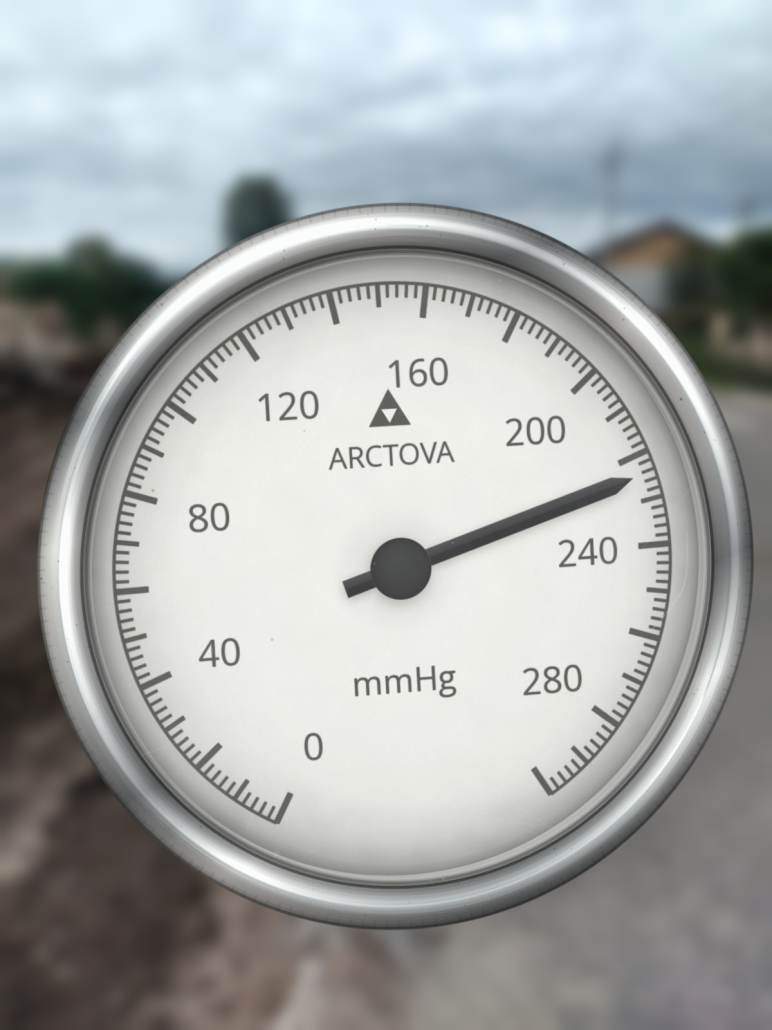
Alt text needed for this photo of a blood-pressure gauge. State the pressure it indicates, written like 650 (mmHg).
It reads 224 (mmHg)
